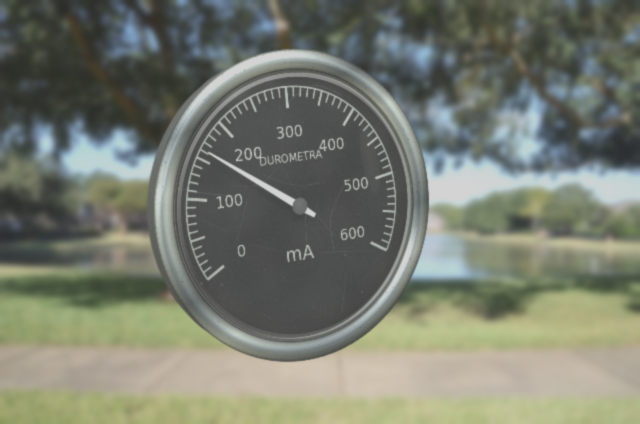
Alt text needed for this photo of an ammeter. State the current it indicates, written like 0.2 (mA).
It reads 160 (mA)
